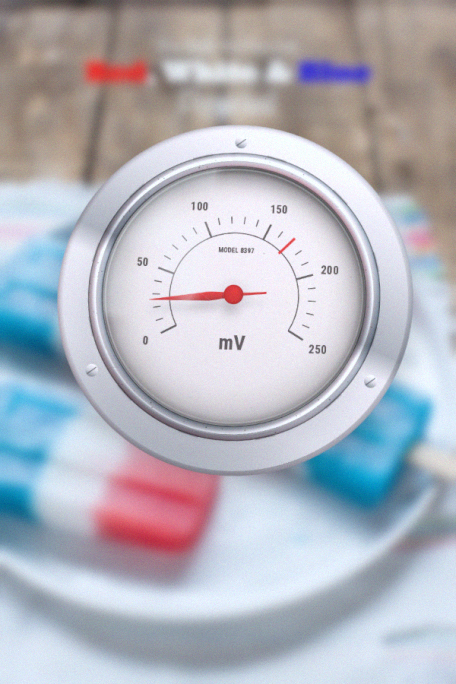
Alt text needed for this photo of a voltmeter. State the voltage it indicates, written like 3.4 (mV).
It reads 25 (mV)
